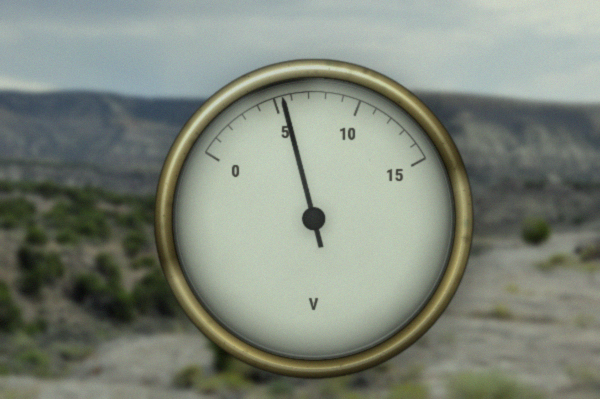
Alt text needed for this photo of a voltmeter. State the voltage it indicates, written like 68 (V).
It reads 5.5 (V)
